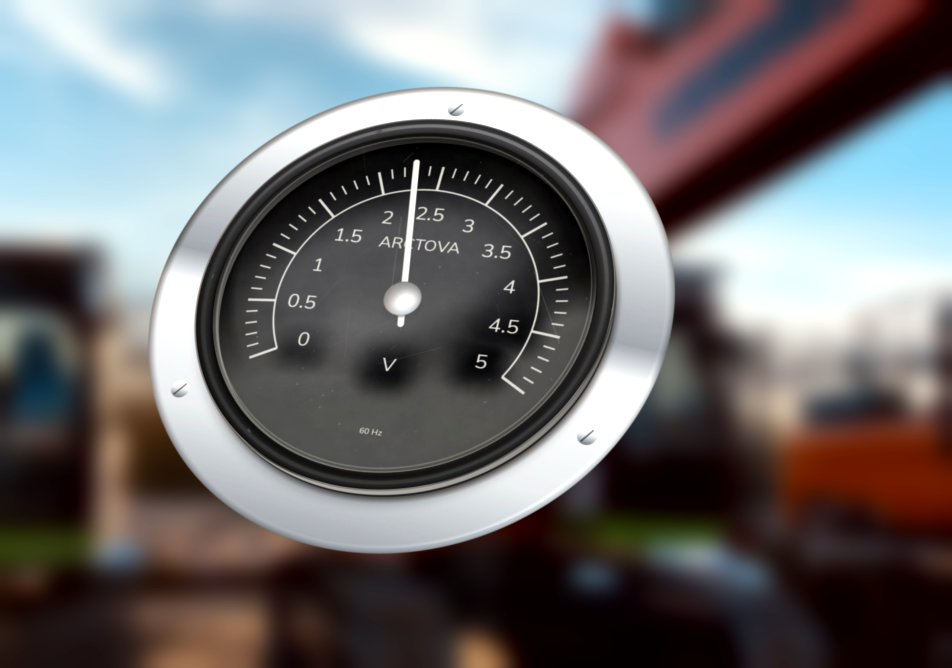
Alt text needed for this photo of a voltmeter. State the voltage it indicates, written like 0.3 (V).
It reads 2.3 (V)
